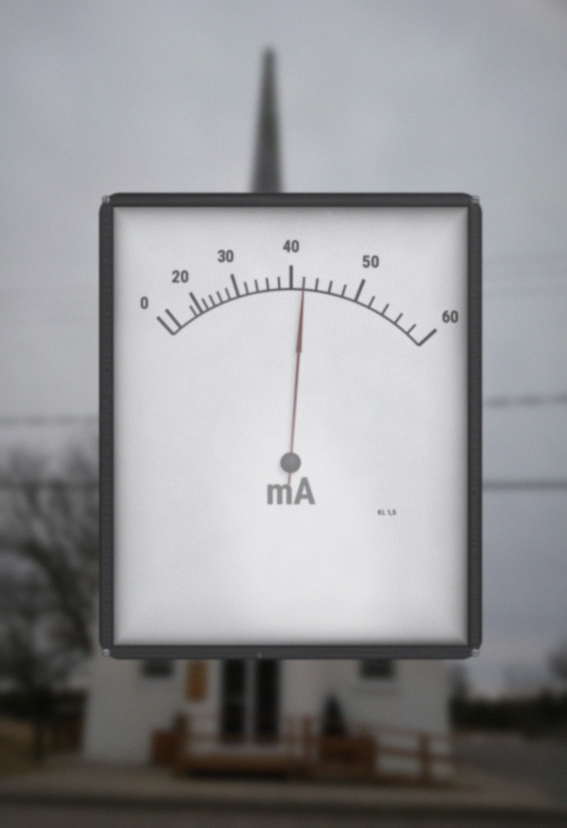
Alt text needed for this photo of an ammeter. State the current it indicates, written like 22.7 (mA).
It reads 42 (mA)
